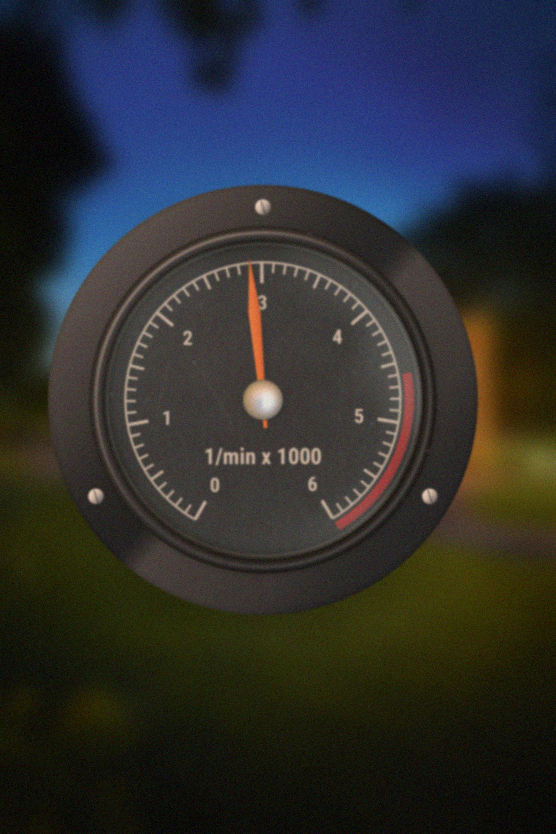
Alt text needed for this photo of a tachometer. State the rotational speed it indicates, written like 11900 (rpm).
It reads 2900 (rpm)
